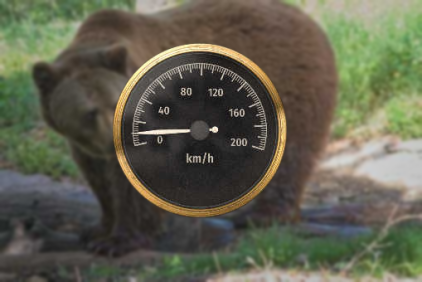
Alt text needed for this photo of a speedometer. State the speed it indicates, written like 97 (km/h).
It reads 10 (km/h)
